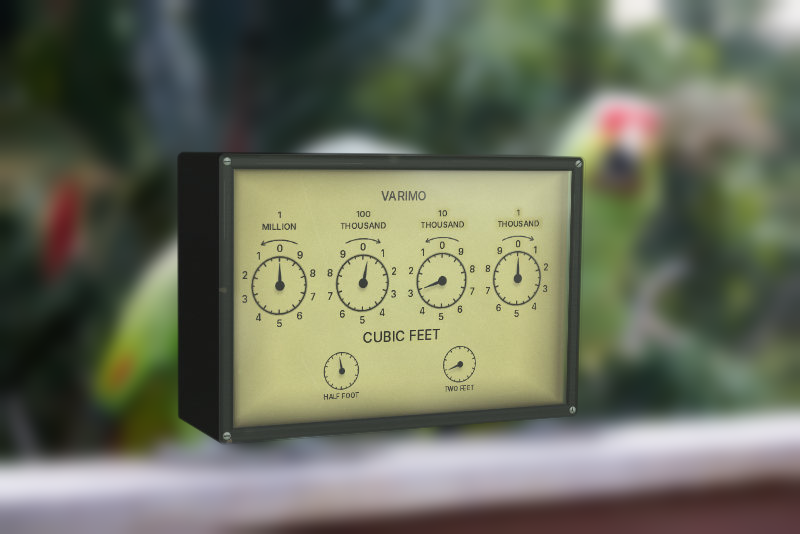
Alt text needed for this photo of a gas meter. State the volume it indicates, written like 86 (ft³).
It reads 3000 (ft³)
